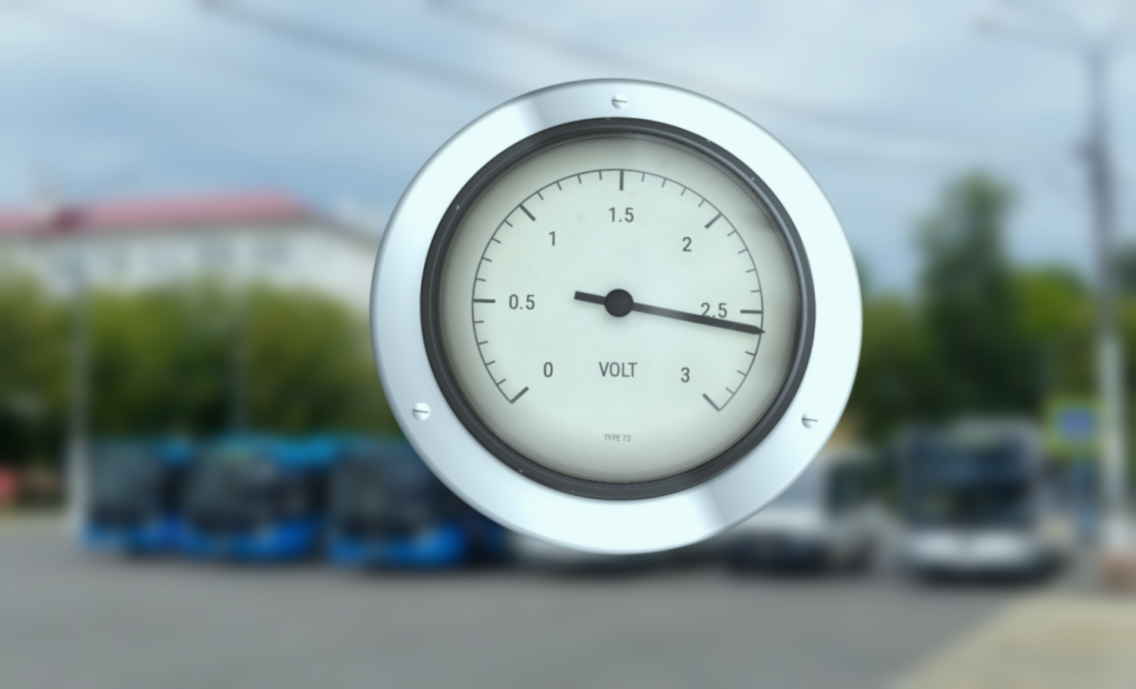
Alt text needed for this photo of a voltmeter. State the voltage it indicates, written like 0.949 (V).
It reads 2.6 (V)
